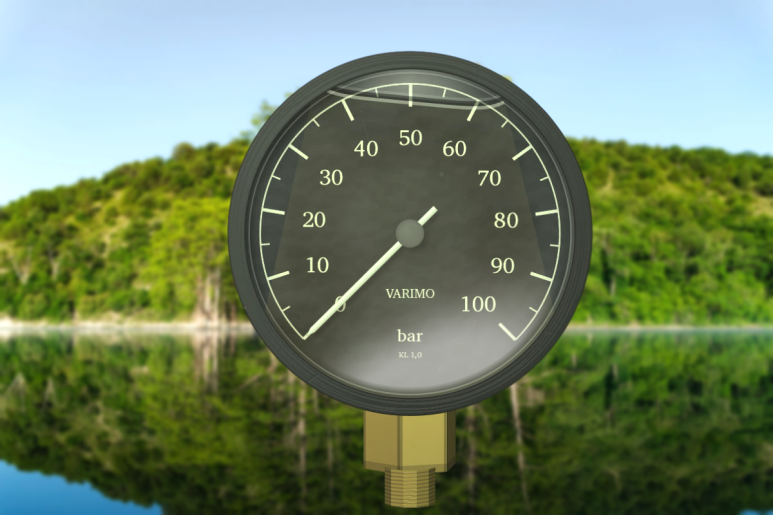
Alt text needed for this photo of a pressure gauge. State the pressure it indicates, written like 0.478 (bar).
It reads 0 (bar)
